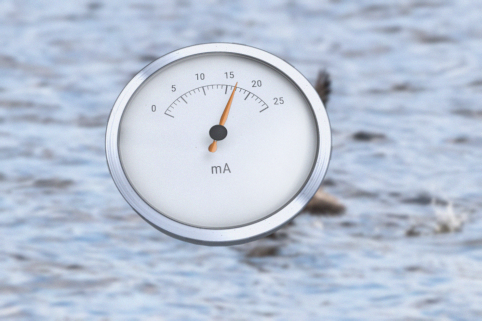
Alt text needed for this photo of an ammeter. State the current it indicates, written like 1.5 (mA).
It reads 17 (mA)
